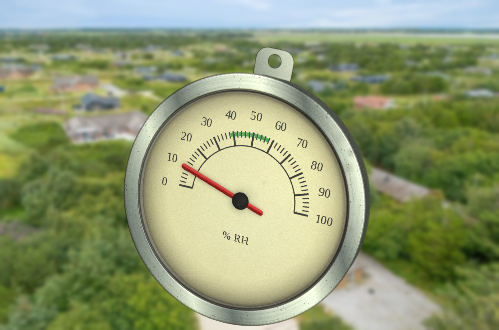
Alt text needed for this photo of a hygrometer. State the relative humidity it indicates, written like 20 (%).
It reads 10 (%)
